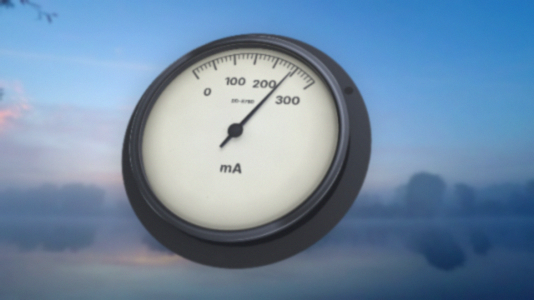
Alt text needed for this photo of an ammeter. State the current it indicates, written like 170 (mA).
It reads 250 (mA)
